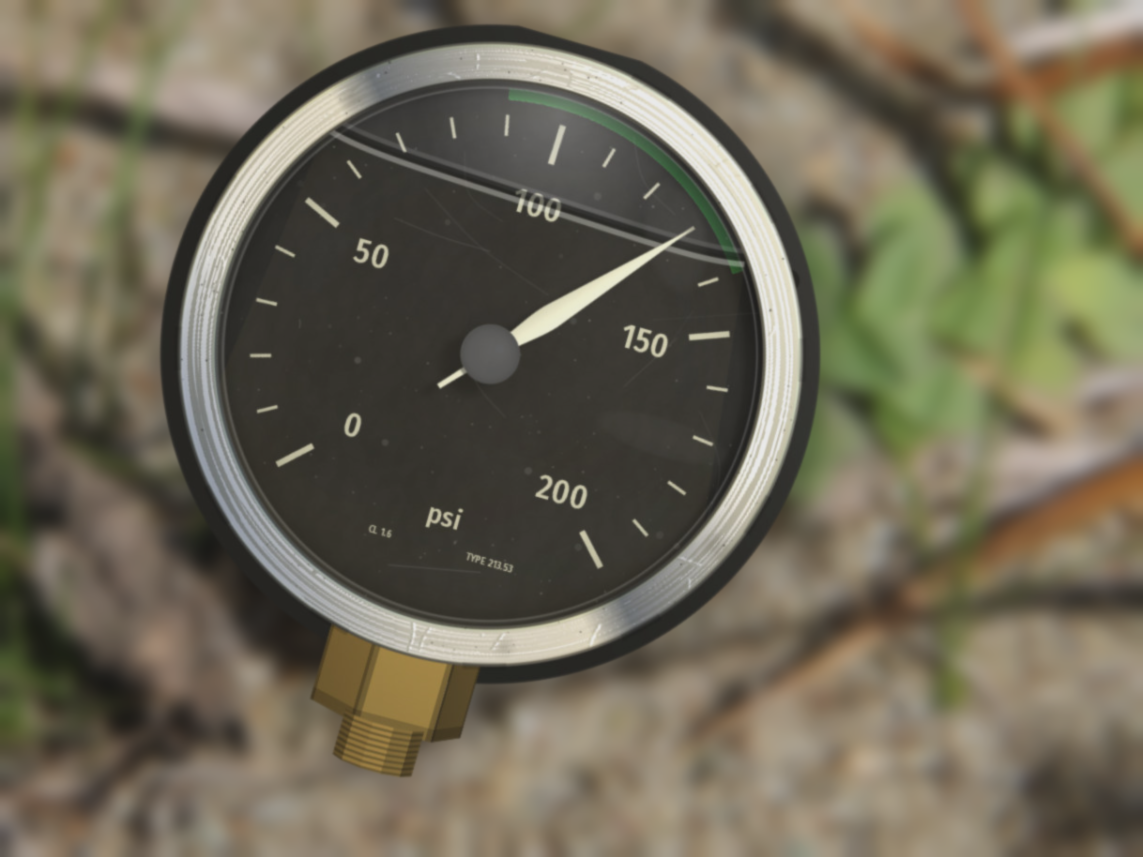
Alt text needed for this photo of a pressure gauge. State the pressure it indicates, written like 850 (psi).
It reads 130 (psi)
